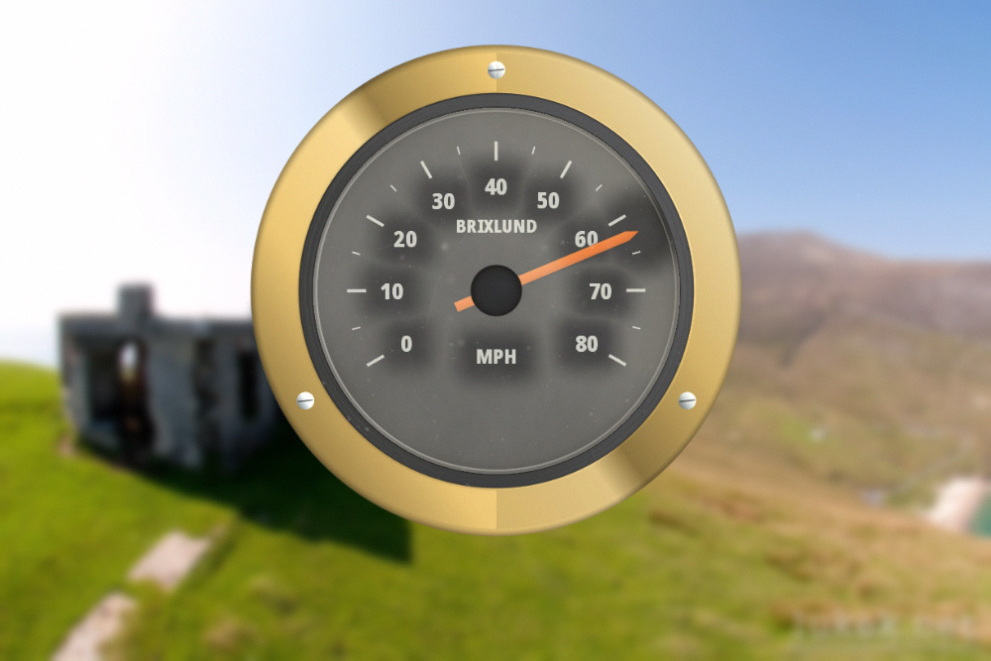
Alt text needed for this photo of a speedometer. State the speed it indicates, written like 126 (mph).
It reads 62.5 (mph)
